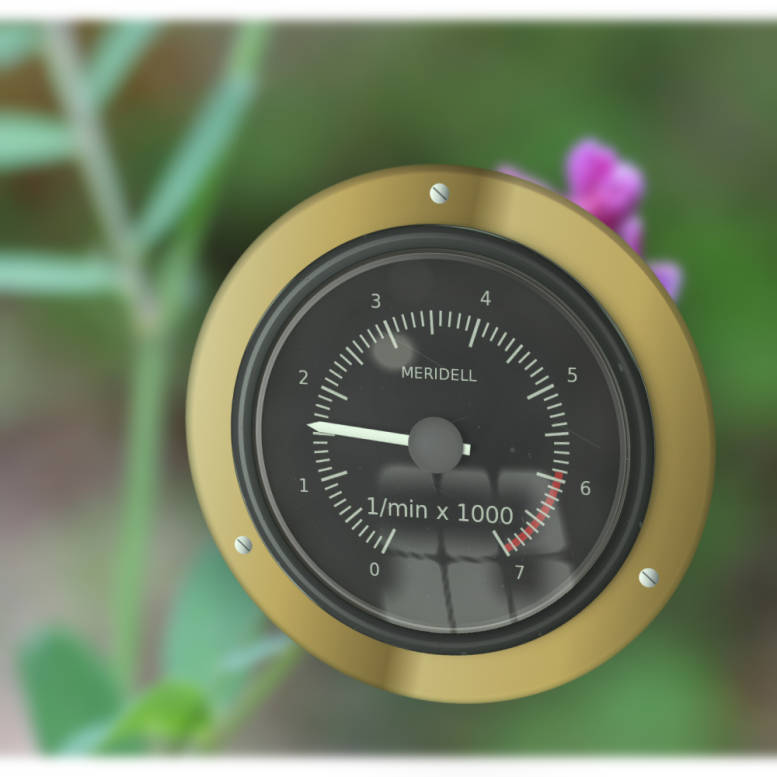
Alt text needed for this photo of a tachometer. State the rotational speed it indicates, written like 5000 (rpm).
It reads 1600 (rpm)
